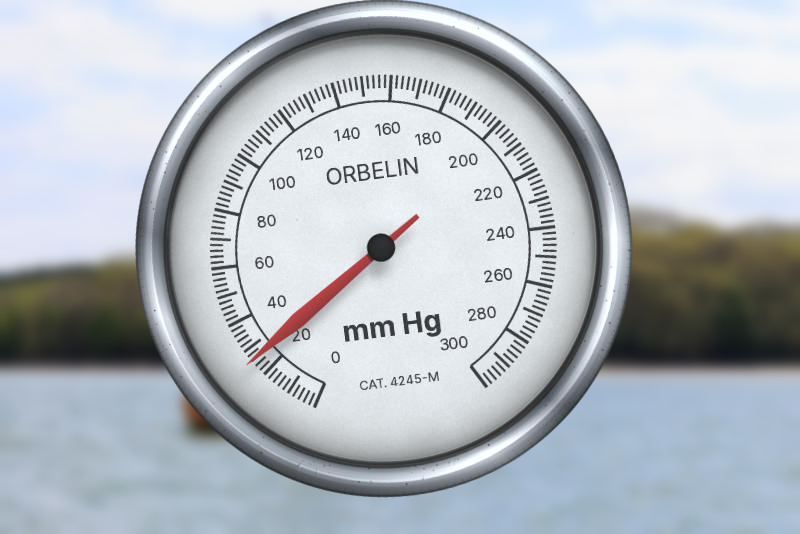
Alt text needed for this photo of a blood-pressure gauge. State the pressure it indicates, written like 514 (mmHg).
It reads 26 (mmHg)
